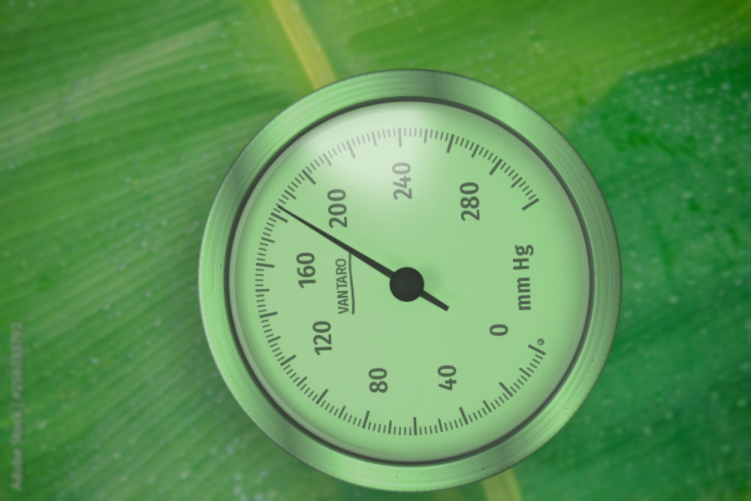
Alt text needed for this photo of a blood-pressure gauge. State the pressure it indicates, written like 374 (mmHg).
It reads 184 (mmHg)
